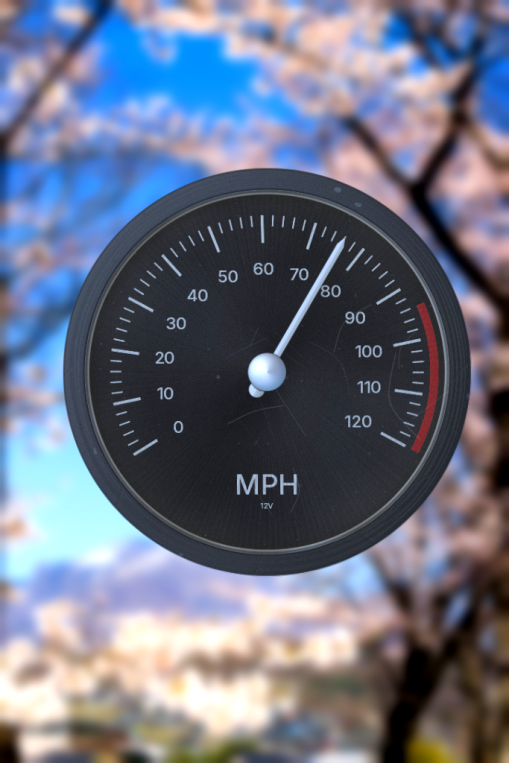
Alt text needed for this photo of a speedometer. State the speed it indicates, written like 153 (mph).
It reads 76 (mph)
